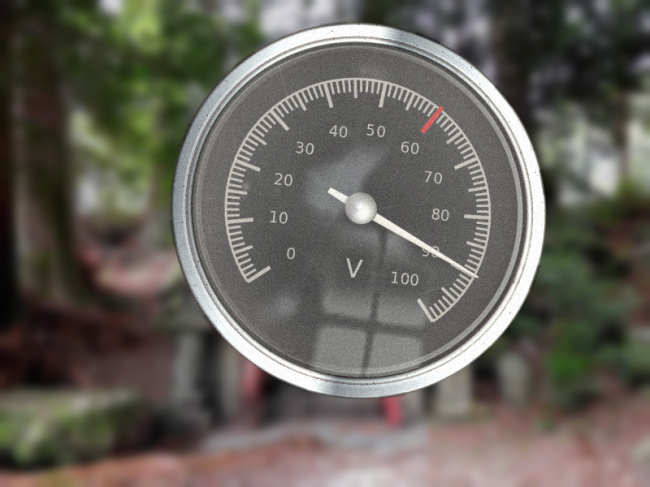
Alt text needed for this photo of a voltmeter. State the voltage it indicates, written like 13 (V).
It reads 90 (V)
